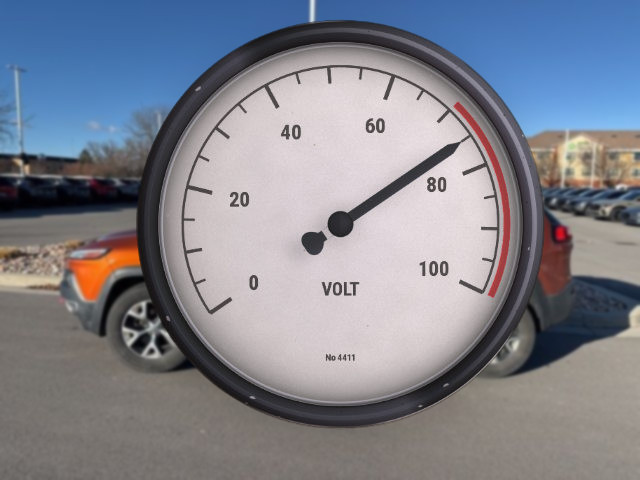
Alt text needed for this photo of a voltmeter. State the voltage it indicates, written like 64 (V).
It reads 75 (V)
